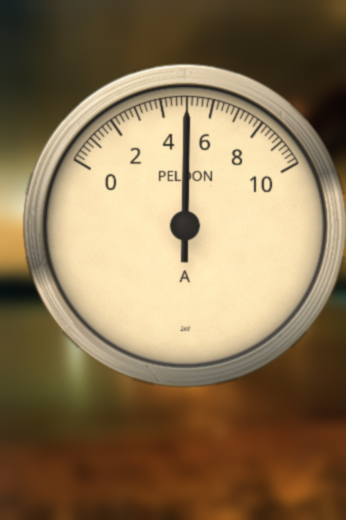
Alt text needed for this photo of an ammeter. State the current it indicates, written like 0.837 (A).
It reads 5 (A)
